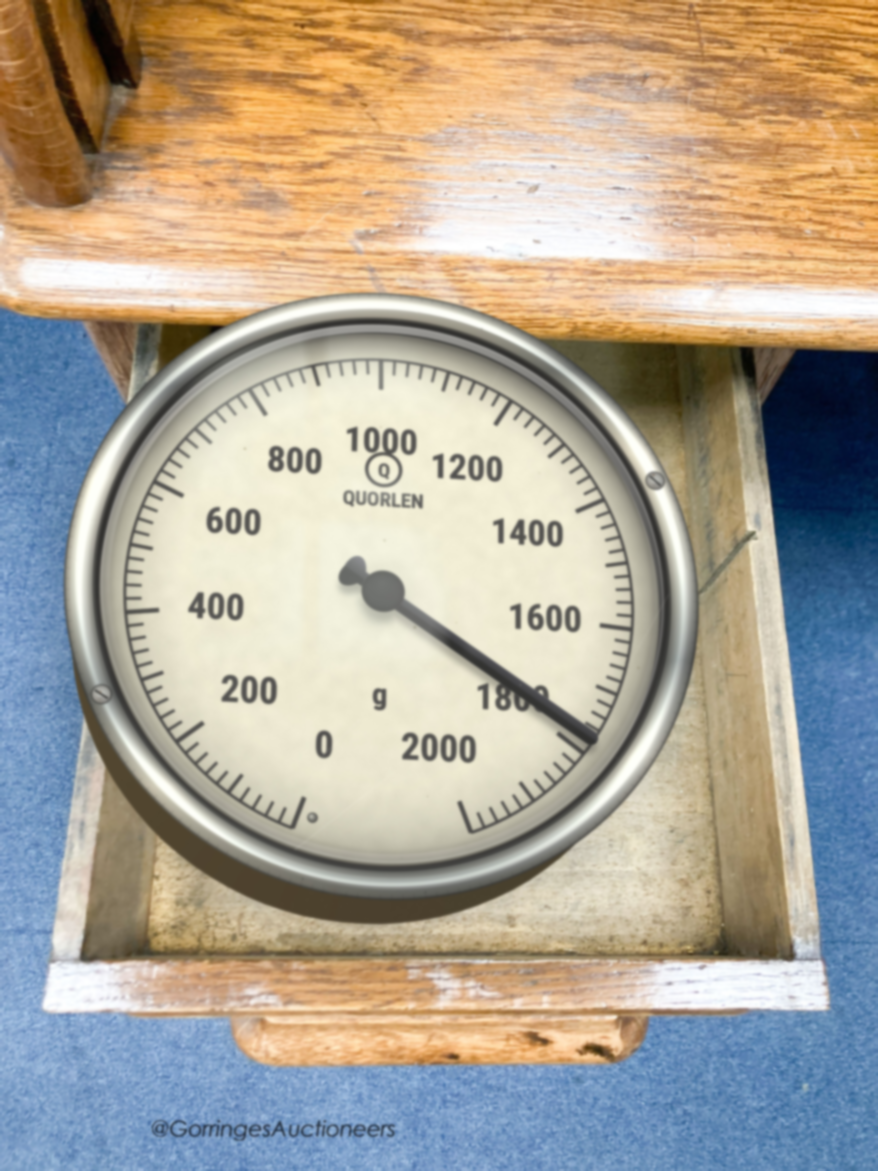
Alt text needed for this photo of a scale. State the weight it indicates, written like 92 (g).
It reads 1780 (g)
